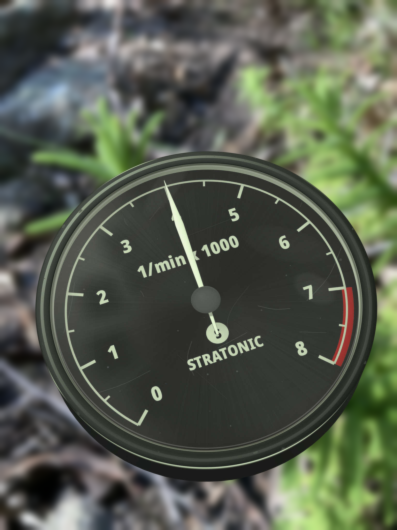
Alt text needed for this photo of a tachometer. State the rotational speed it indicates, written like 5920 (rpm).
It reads 4000 (rpm)
